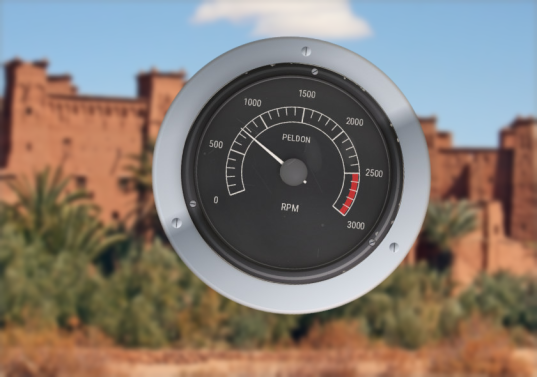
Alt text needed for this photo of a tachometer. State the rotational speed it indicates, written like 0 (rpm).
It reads 750 (rpm)
